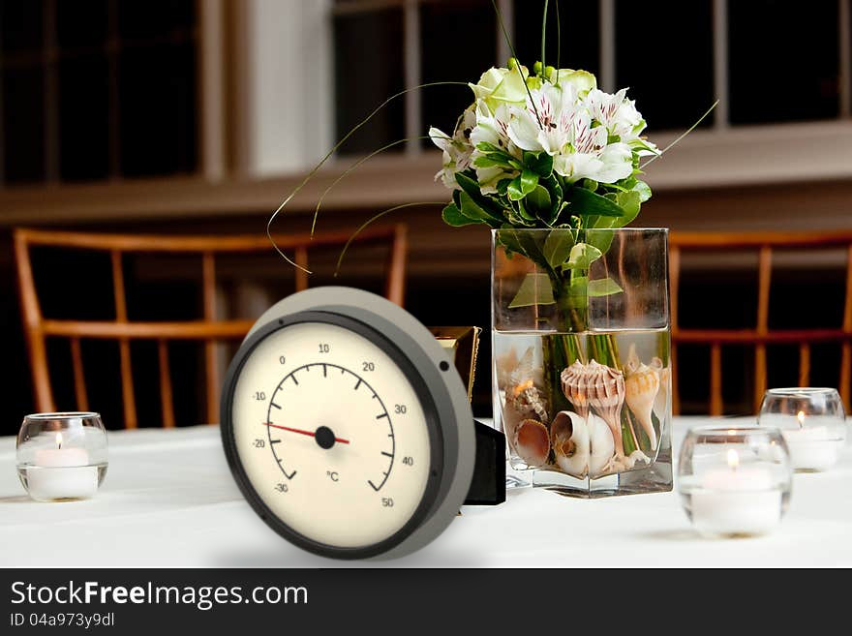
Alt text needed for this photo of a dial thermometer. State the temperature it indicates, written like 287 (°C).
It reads -15 (°C)
